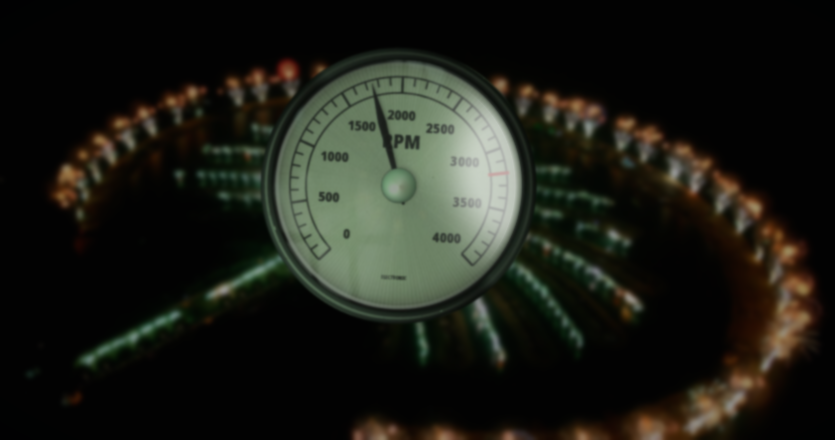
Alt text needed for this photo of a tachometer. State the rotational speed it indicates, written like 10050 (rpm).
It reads 1750 (rpm)
